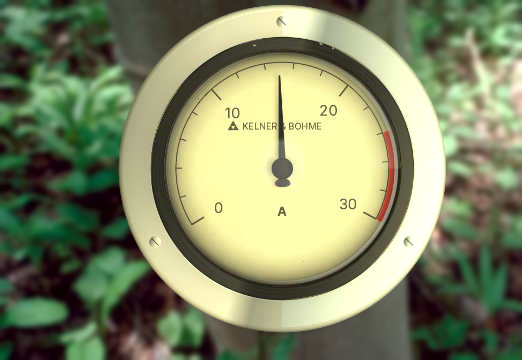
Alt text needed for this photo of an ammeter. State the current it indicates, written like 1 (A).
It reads 15 (A)
